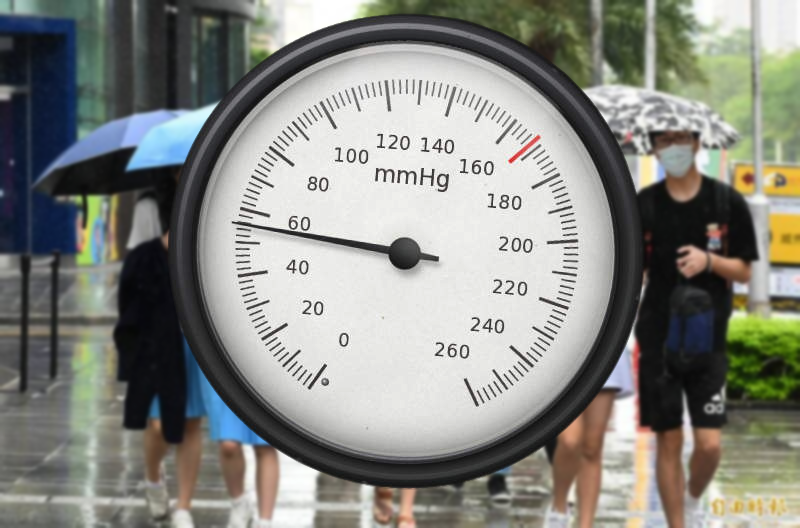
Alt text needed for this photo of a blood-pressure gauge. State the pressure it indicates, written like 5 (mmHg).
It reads 56 (mmHg)
